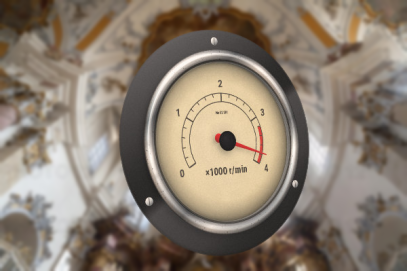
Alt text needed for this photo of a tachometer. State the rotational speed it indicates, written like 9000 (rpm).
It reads 3800 (rpm)
